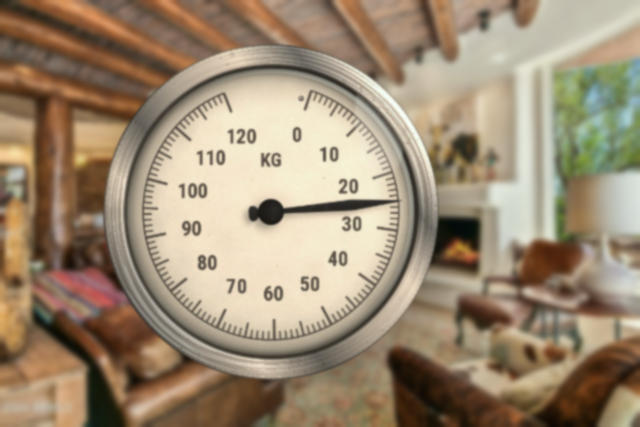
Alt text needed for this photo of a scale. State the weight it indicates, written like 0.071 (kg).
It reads 25 (kg)
